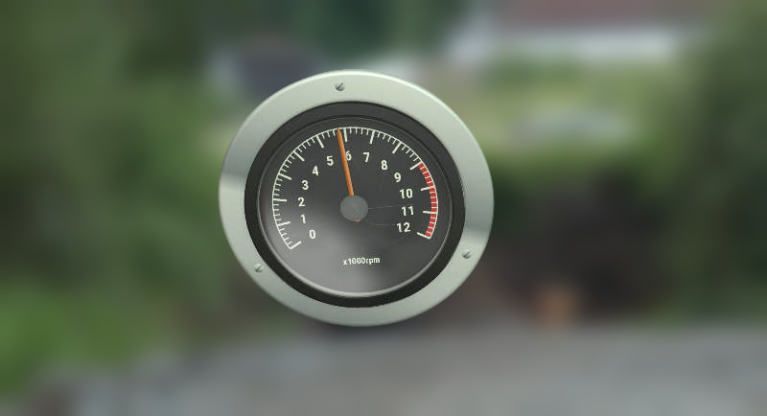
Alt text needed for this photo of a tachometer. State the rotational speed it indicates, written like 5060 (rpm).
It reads 5800 (rpm)
